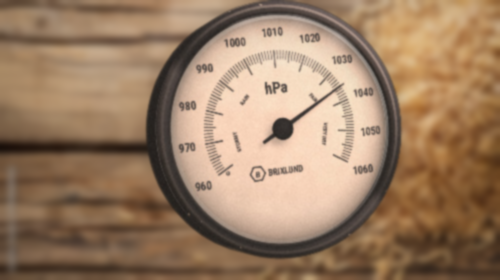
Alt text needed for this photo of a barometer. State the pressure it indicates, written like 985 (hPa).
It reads 1035 (hPa)
